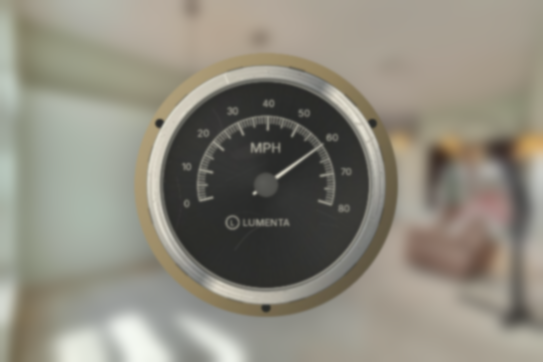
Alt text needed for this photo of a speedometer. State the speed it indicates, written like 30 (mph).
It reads 60 (mph)
